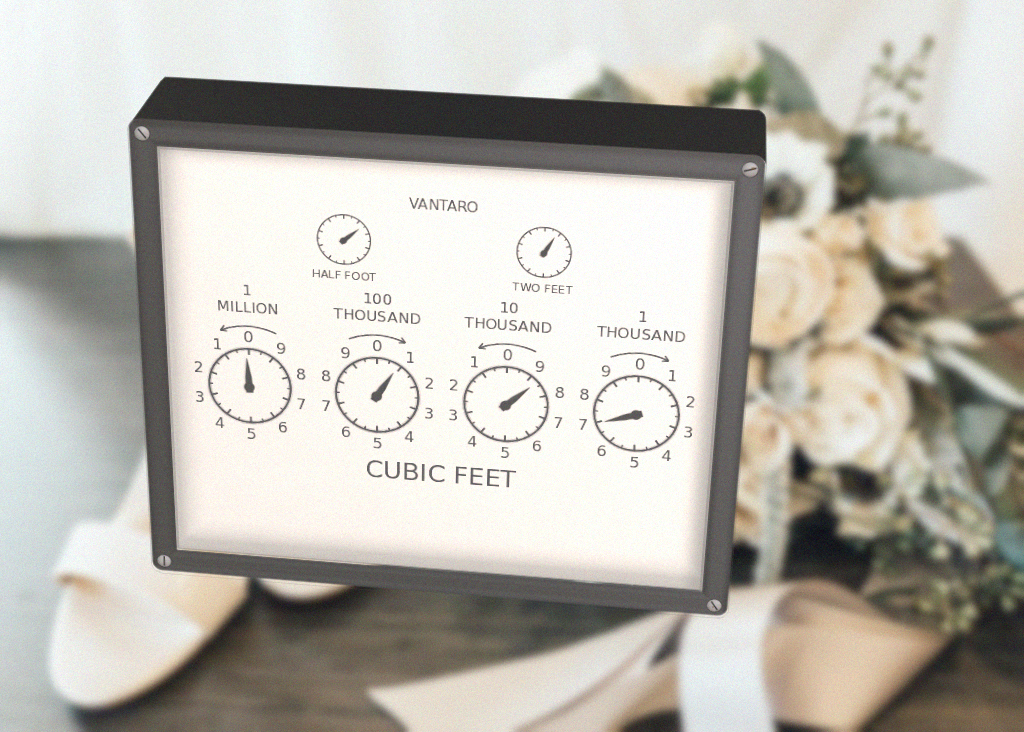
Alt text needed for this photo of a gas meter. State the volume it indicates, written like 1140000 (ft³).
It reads 8700 (ft³)
